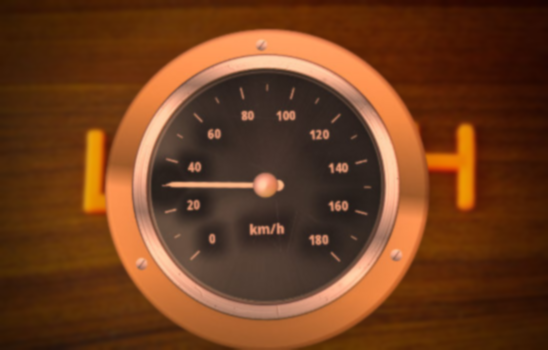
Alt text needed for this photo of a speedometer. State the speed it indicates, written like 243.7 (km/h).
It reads 30 (km/h)
